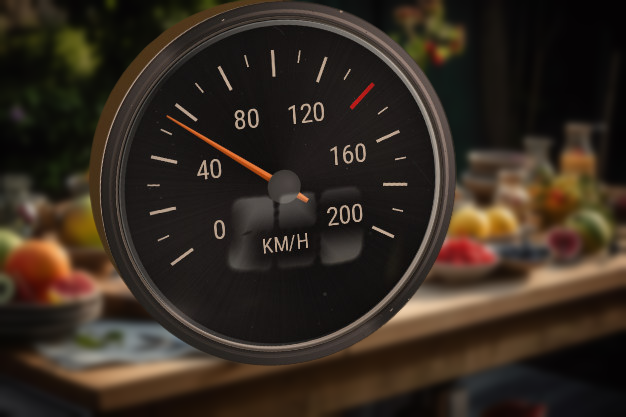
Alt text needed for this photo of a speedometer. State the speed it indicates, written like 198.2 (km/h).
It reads 55 (km/h)
